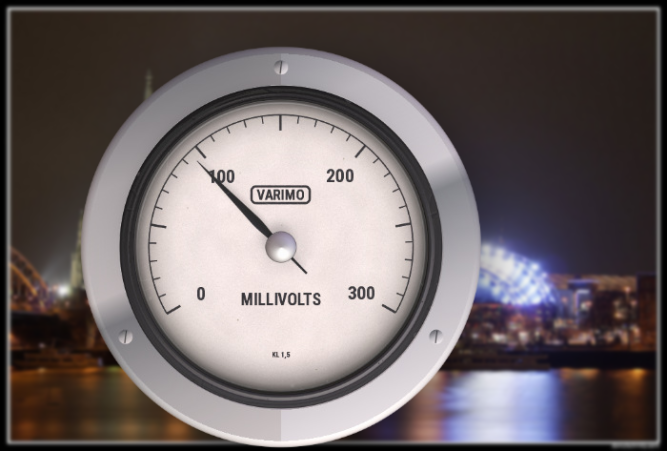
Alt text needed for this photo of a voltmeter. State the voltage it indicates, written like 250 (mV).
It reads 95 (mV)
